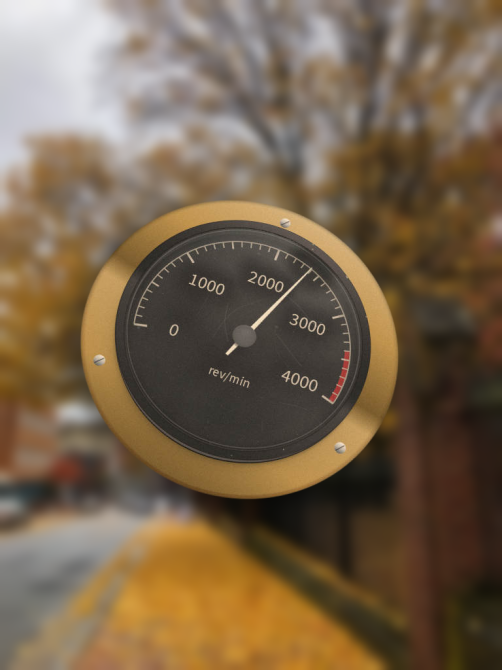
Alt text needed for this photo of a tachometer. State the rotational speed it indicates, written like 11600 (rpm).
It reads 2400 (rpm)
